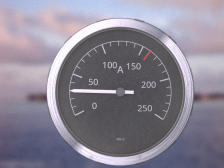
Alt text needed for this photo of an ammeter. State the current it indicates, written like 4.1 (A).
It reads 30 (A)
